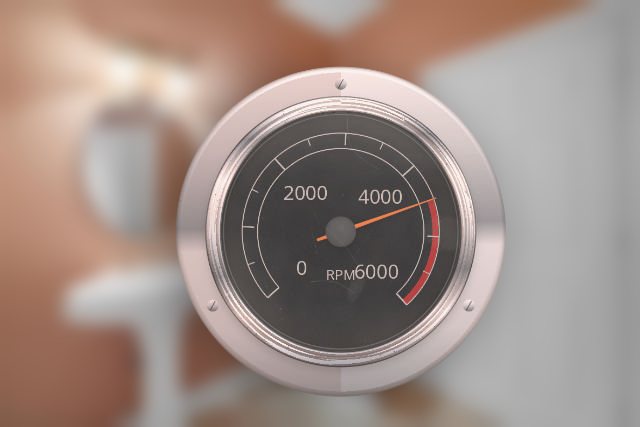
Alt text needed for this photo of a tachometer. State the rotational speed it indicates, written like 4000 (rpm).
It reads 4500 (rpm)
